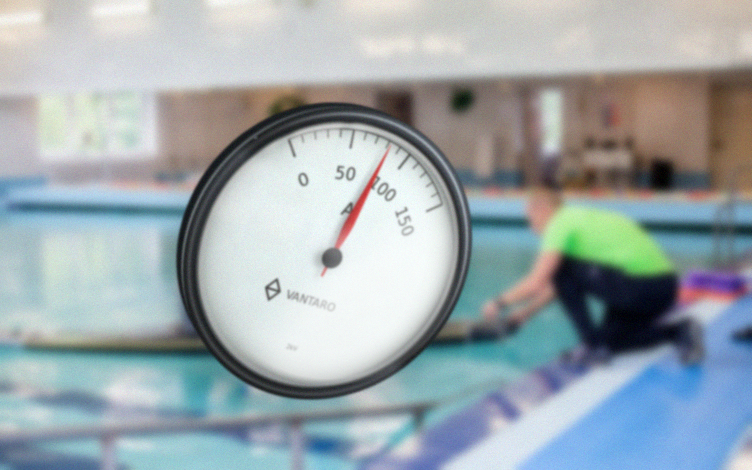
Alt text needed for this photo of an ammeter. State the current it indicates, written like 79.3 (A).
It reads 80 (A)
